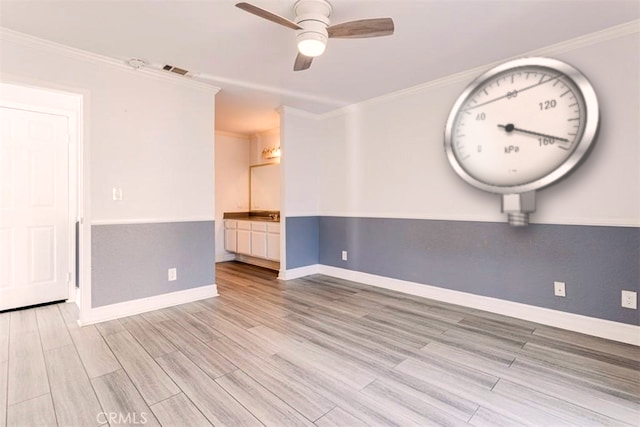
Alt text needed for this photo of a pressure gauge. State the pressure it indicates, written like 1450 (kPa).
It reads 155 (kPa)
